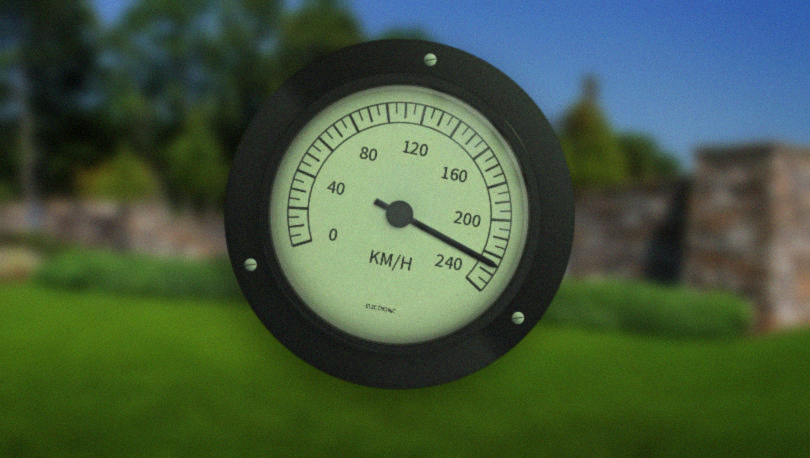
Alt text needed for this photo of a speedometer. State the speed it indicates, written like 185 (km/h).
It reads 225 (km/h)
